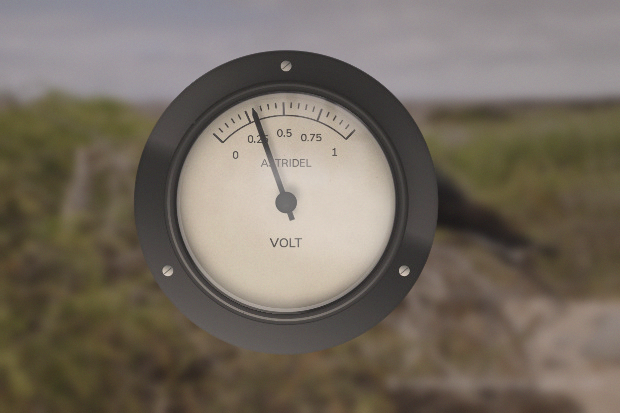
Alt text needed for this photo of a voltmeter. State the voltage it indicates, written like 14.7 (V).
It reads 0.3 (V)
